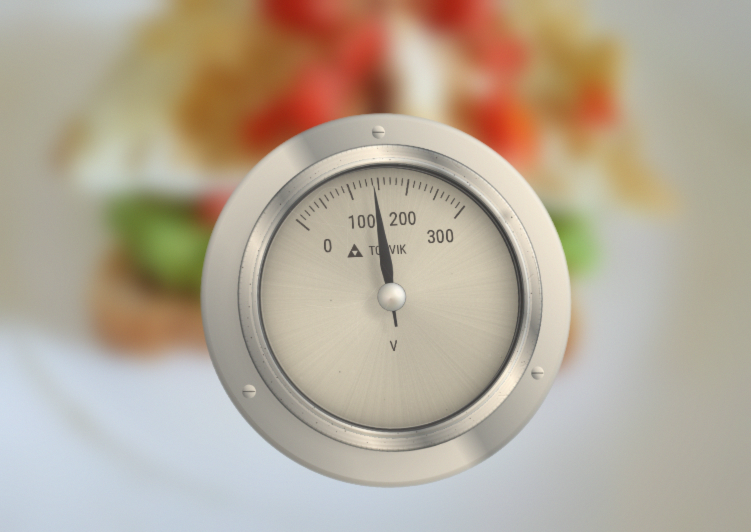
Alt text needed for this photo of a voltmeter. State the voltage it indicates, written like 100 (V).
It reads 140 (V)
